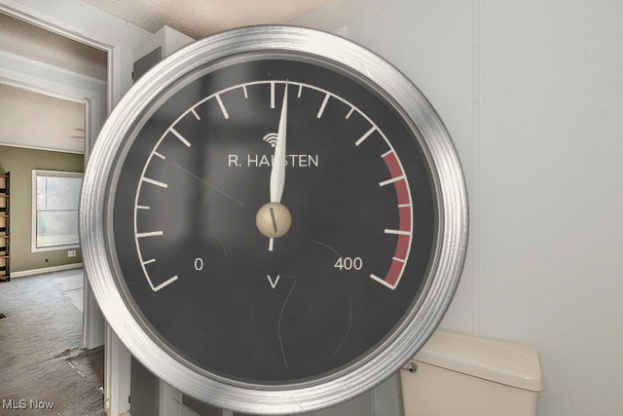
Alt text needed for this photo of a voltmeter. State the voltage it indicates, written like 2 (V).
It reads 210 (V)
